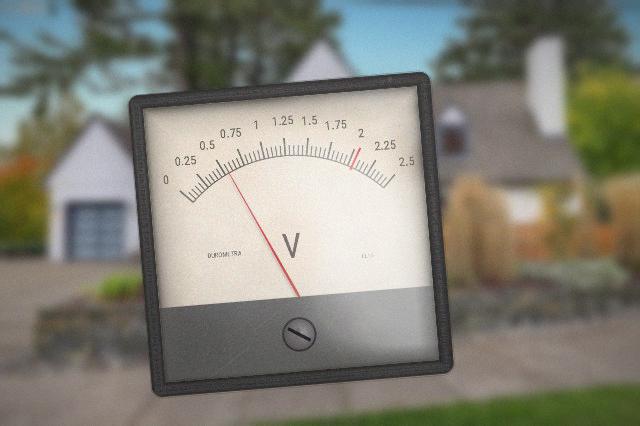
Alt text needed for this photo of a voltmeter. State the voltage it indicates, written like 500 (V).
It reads 0.55 (V)
